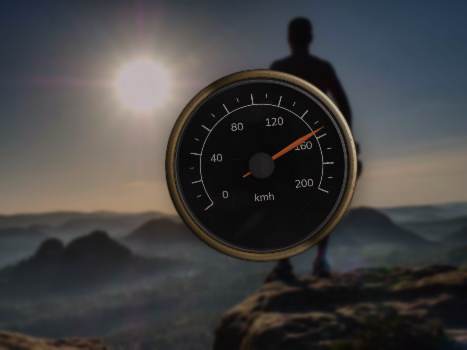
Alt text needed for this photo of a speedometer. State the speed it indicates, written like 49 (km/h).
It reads 155 (km/h)
